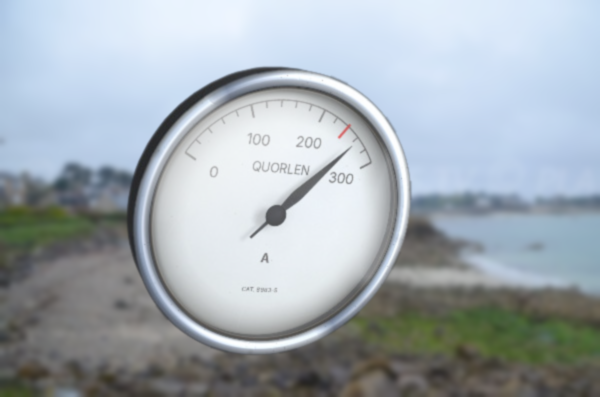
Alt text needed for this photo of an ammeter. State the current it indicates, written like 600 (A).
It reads 260 (A)
